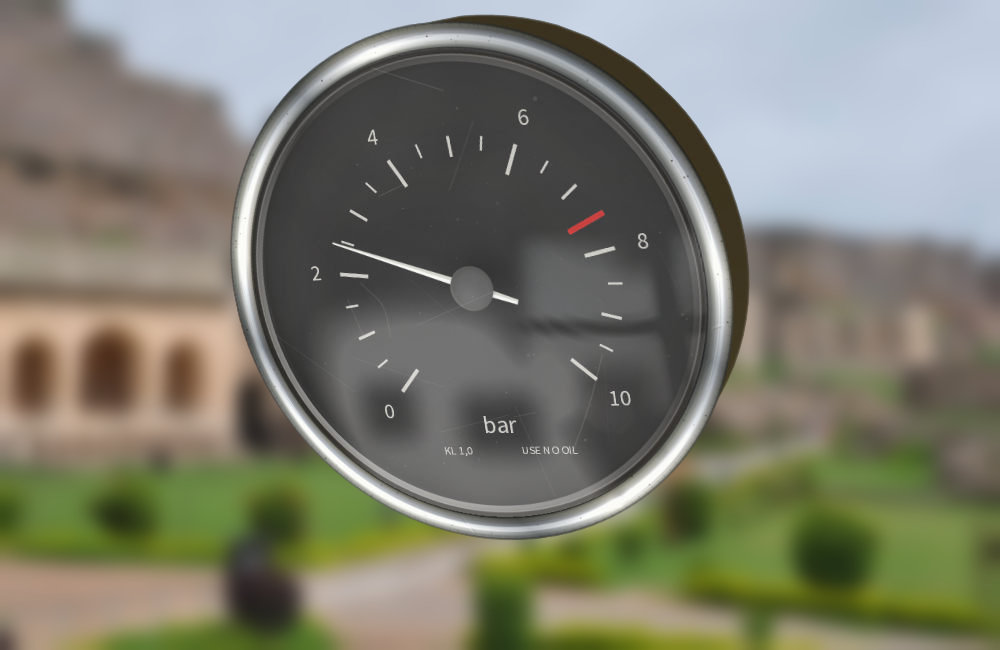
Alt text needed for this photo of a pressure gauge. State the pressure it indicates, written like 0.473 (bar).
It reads 2.5 (bar)
